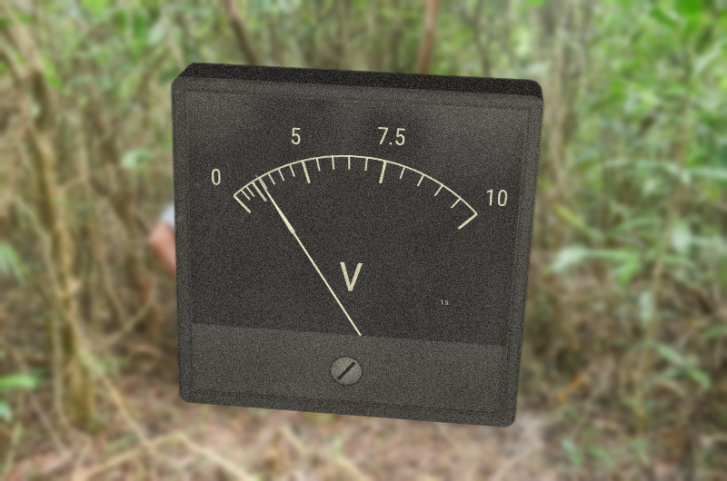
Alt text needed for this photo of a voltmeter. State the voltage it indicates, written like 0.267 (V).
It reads 3 (V)
